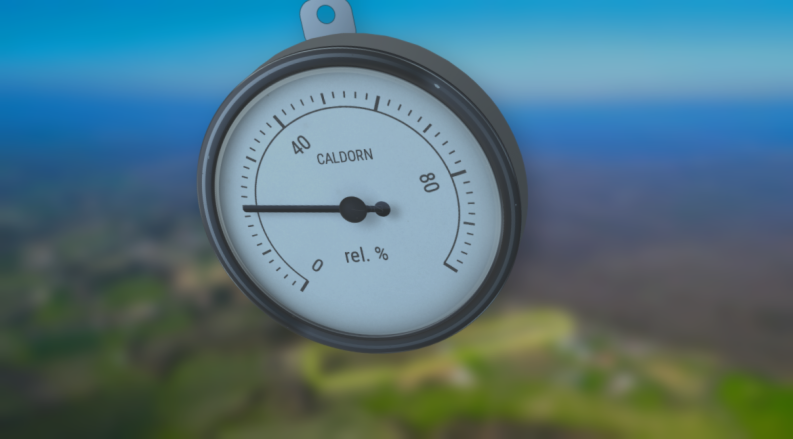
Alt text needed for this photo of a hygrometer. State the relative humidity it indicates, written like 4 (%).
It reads 20 (%)
